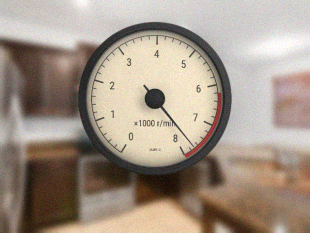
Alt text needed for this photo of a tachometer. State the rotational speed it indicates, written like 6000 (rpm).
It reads 7700 (rpm)
